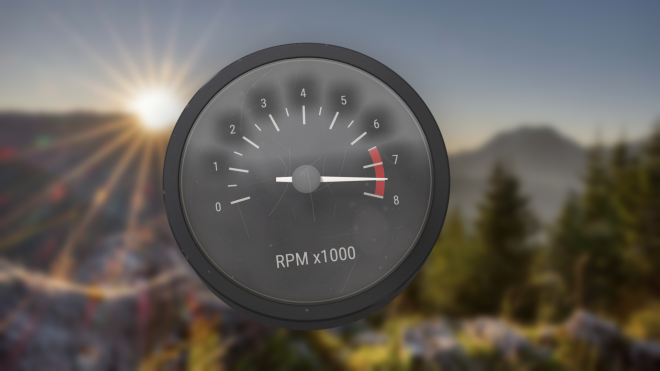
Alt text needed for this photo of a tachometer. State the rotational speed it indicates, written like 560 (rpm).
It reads 7500 (rpm)
